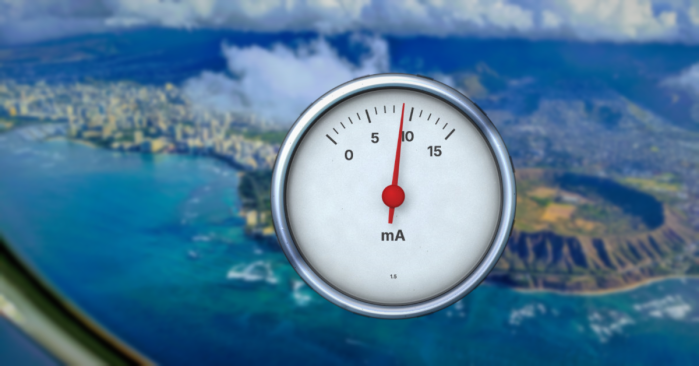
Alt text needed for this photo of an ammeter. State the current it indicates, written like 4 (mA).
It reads 9 (mA)
